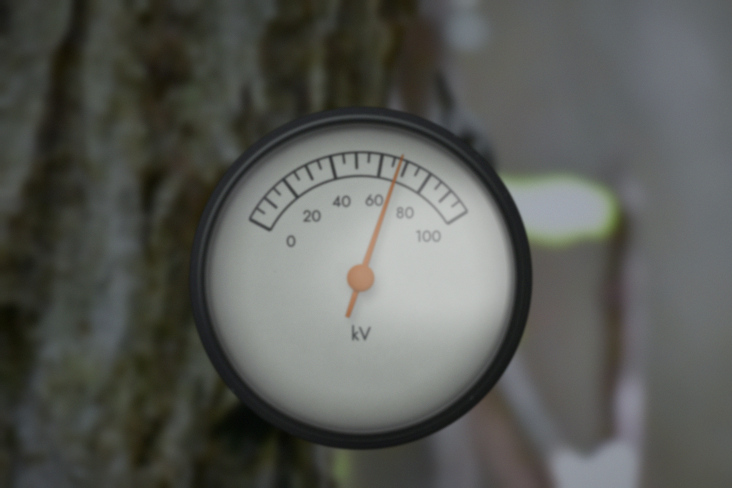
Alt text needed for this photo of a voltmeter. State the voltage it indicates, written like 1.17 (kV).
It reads 67.5 (kV)
